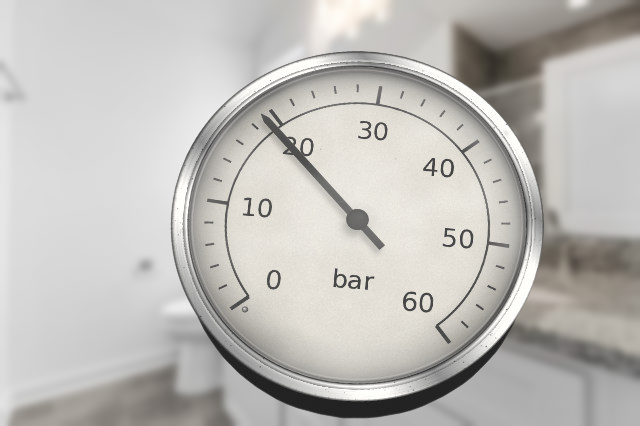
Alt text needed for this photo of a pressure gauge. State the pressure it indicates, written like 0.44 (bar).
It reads 19 (bar)
